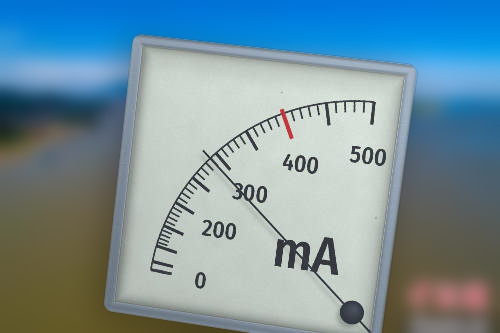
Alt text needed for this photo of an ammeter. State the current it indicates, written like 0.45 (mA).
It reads 290 (mA)
